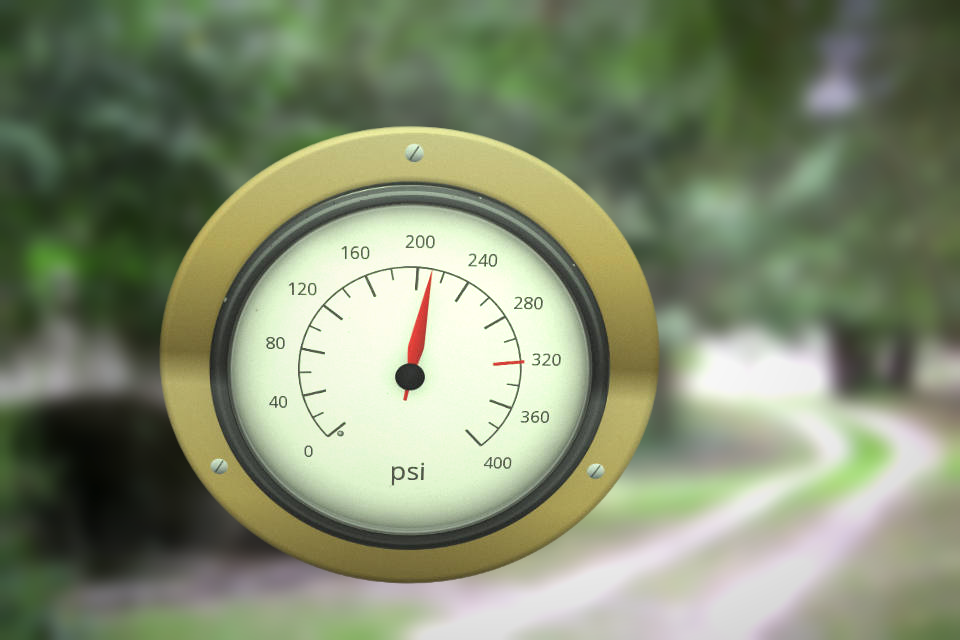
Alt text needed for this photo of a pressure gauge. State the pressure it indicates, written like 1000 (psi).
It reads 210 (psi)
